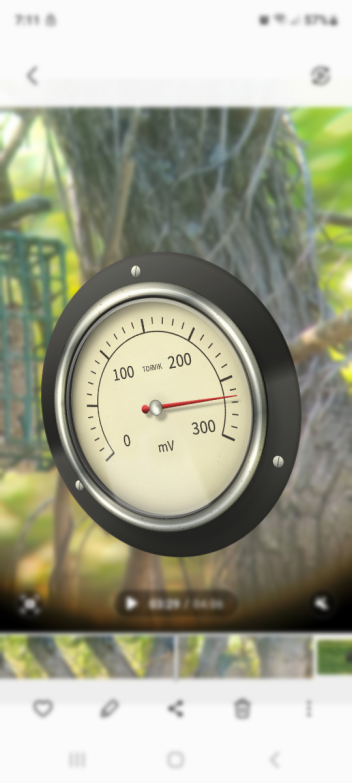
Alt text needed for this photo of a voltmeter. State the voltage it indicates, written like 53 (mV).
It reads 265 (mV)
